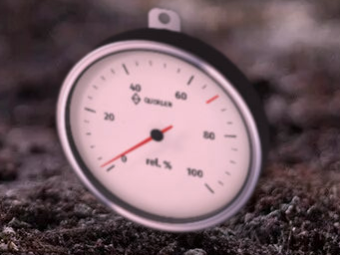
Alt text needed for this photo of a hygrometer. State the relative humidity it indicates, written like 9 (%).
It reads 2 (%)
